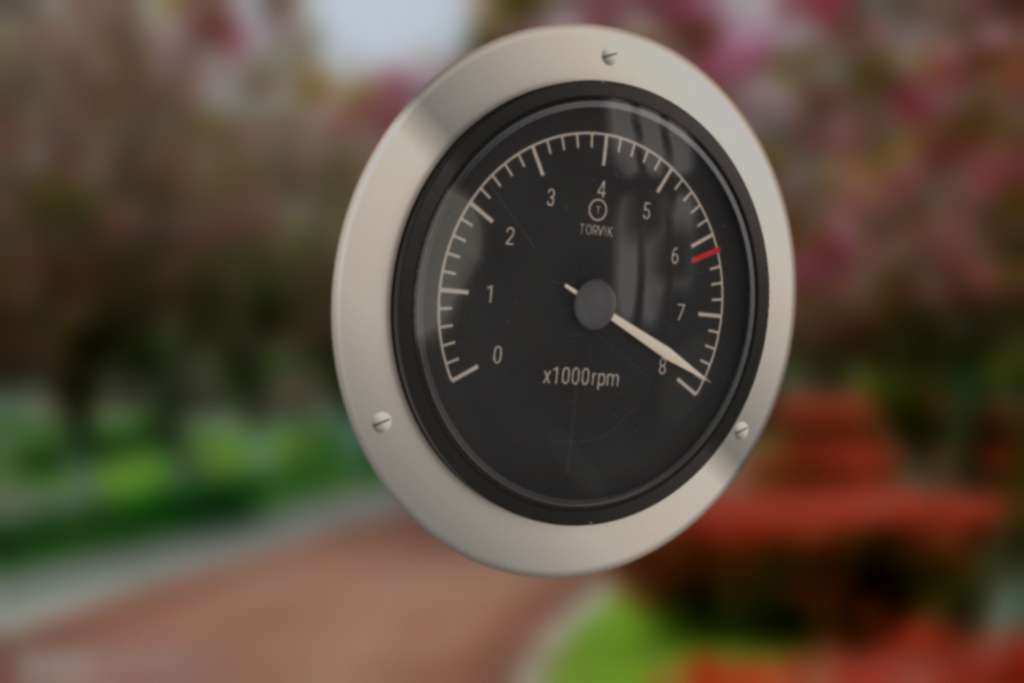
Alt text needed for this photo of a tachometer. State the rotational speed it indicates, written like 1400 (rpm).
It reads 7800 (rpm)
